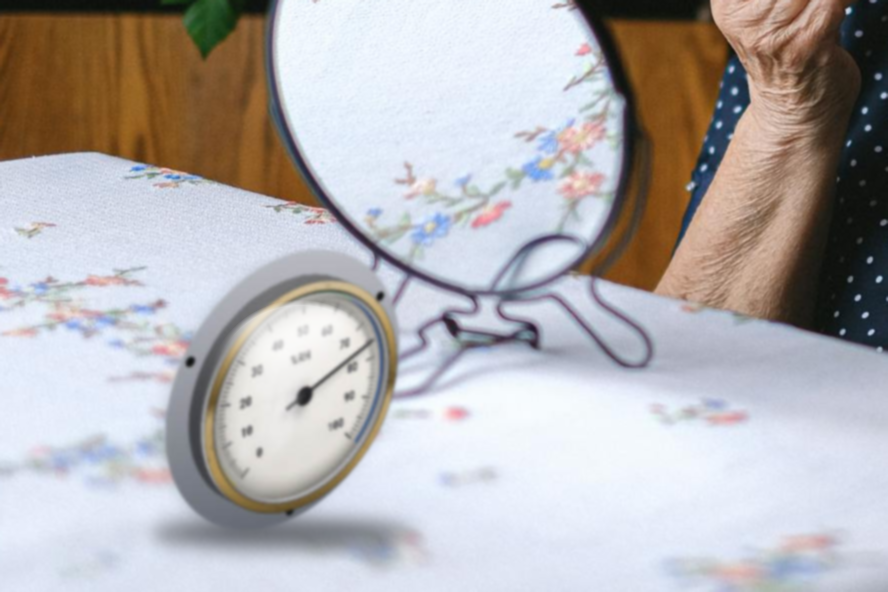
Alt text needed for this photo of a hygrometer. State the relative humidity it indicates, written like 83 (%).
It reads 75 (%)
